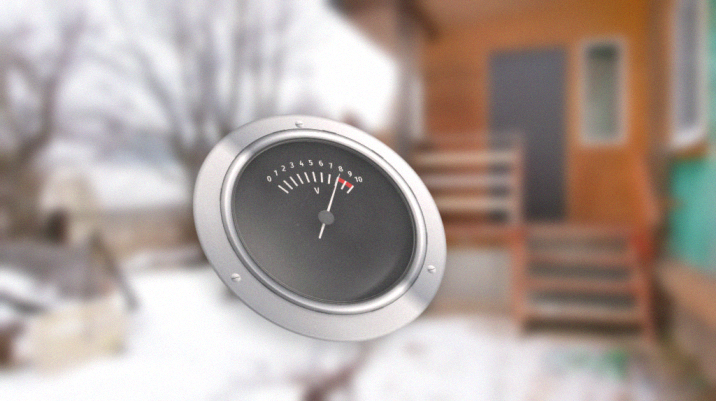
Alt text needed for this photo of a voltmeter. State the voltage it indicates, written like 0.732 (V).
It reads 8 (V)
